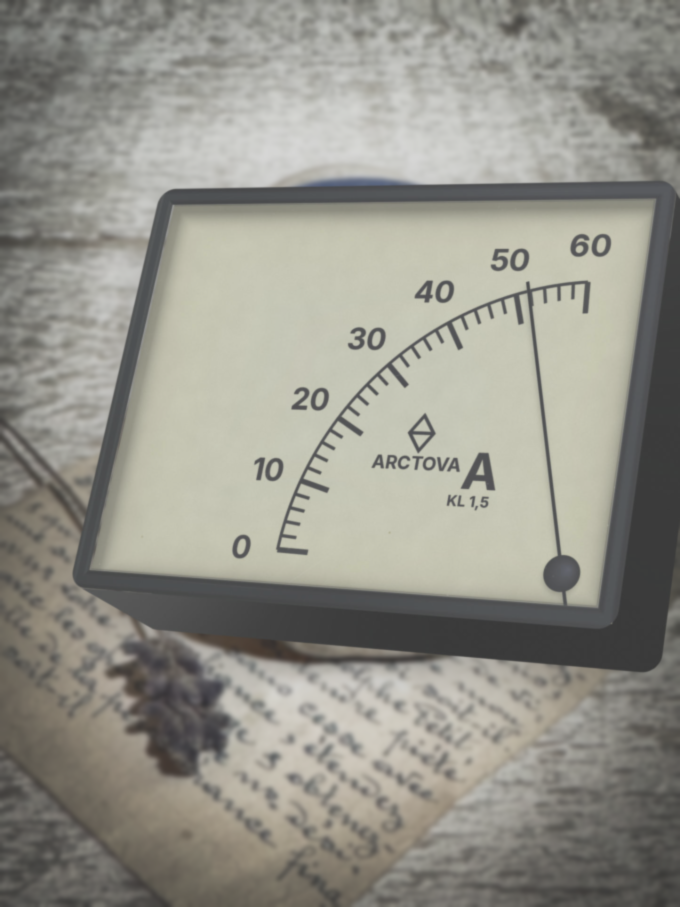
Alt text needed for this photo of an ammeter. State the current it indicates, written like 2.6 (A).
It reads 52 (A)
